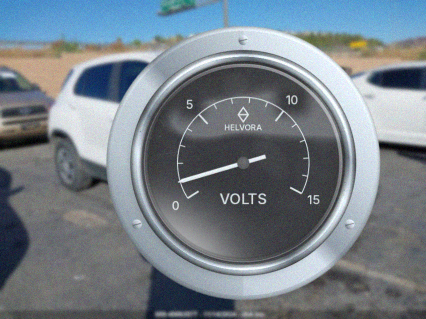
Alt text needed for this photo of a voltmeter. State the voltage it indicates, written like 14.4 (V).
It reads 1 (V)
